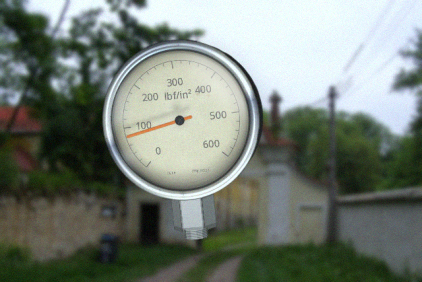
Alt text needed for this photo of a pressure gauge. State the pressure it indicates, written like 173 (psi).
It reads 80 (psi)
